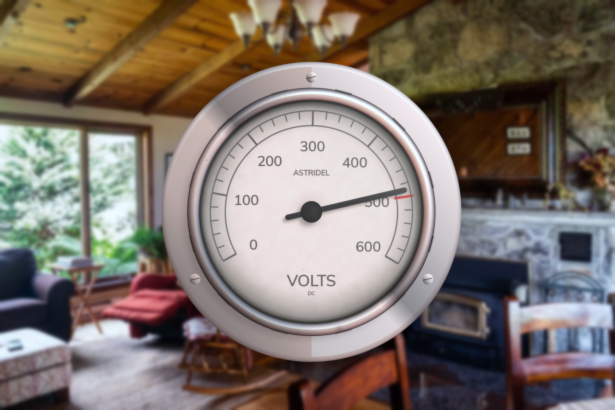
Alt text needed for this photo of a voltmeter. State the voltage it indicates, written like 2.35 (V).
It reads 490 (V)
